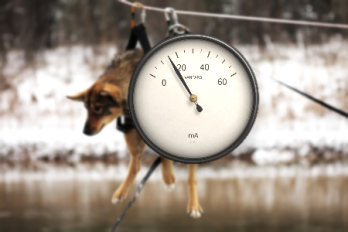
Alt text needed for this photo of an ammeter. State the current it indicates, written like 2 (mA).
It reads 15 (mA)
